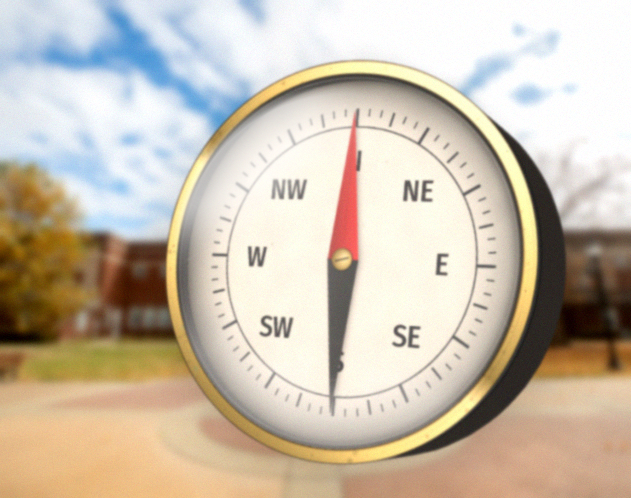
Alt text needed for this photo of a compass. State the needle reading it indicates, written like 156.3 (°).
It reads 0 (°)
